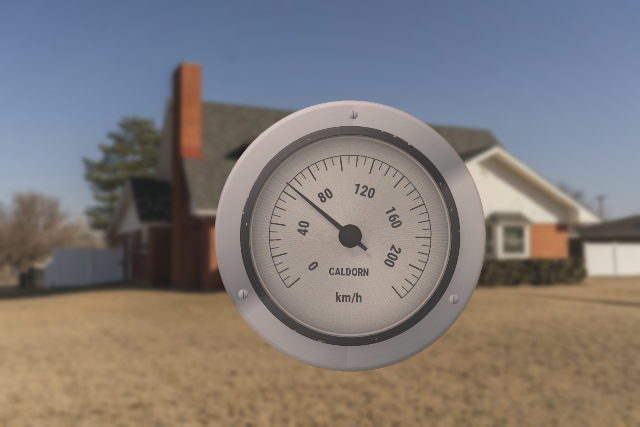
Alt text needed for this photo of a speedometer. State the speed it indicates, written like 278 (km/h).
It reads 65 (km/h)
